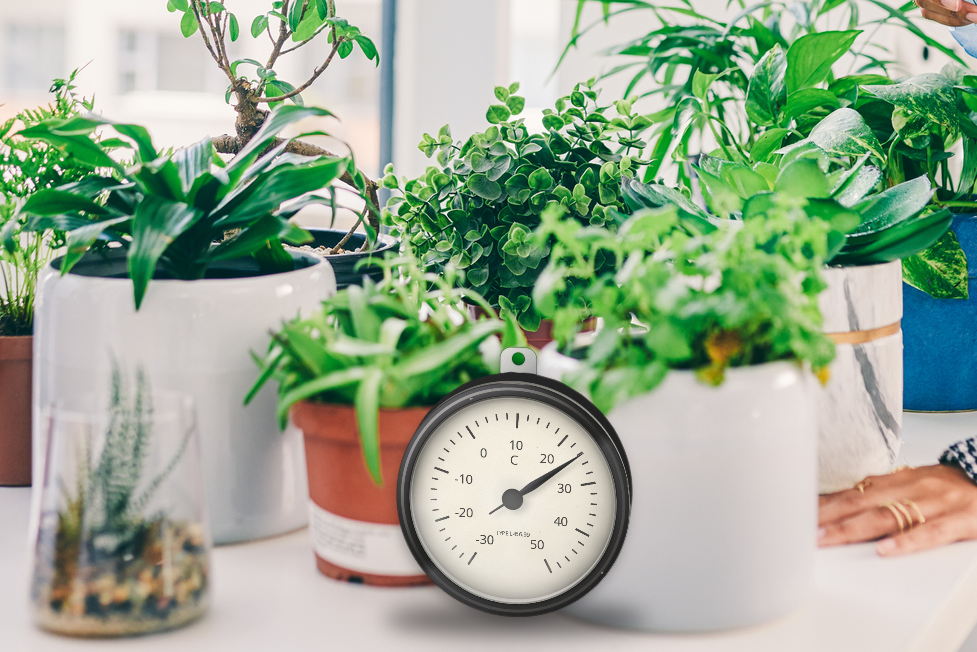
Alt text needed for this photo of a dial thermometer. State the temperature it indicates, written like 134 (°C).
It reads 24 (°C)
